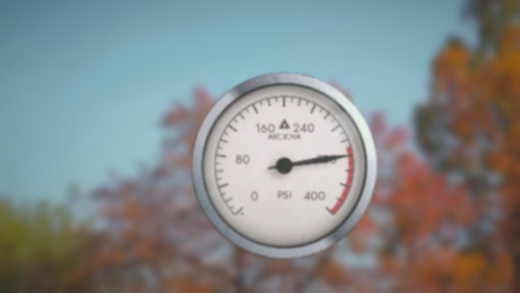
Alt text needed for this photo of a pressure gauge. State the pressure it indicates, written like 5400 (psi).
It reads 320 (psi)
